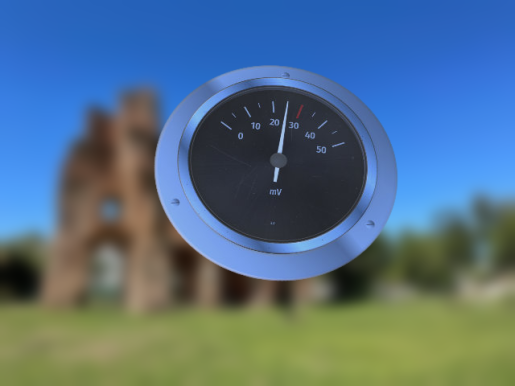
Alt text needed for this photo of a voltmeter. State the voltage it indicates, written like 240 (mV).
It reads 25 (mV)
